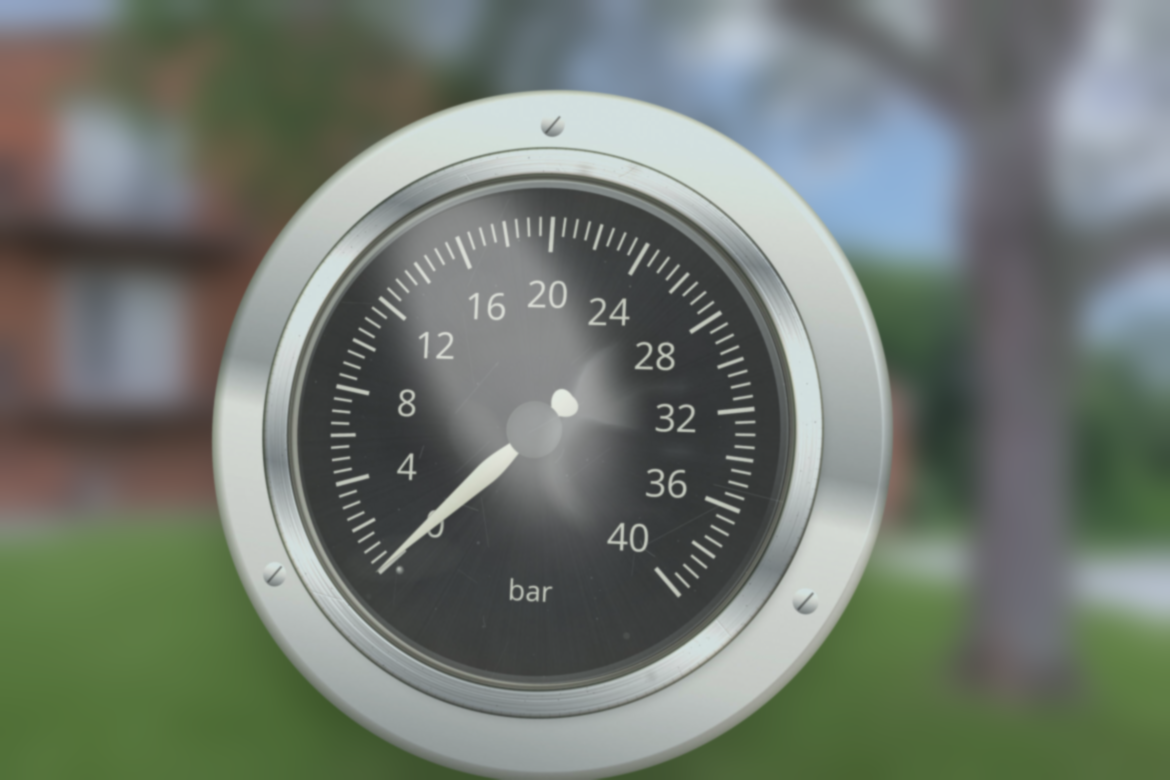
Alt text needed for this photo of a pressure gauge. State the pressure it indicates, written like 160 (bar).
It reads 0 (bar)
